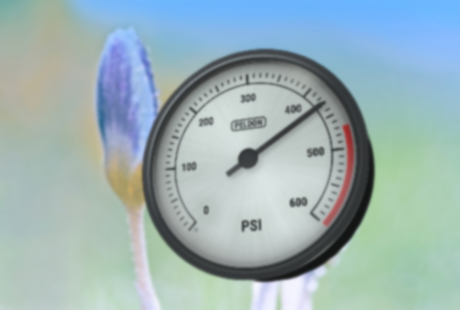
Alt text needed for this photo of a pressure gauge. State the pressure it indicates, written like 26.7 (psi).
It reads 430 (psi)
